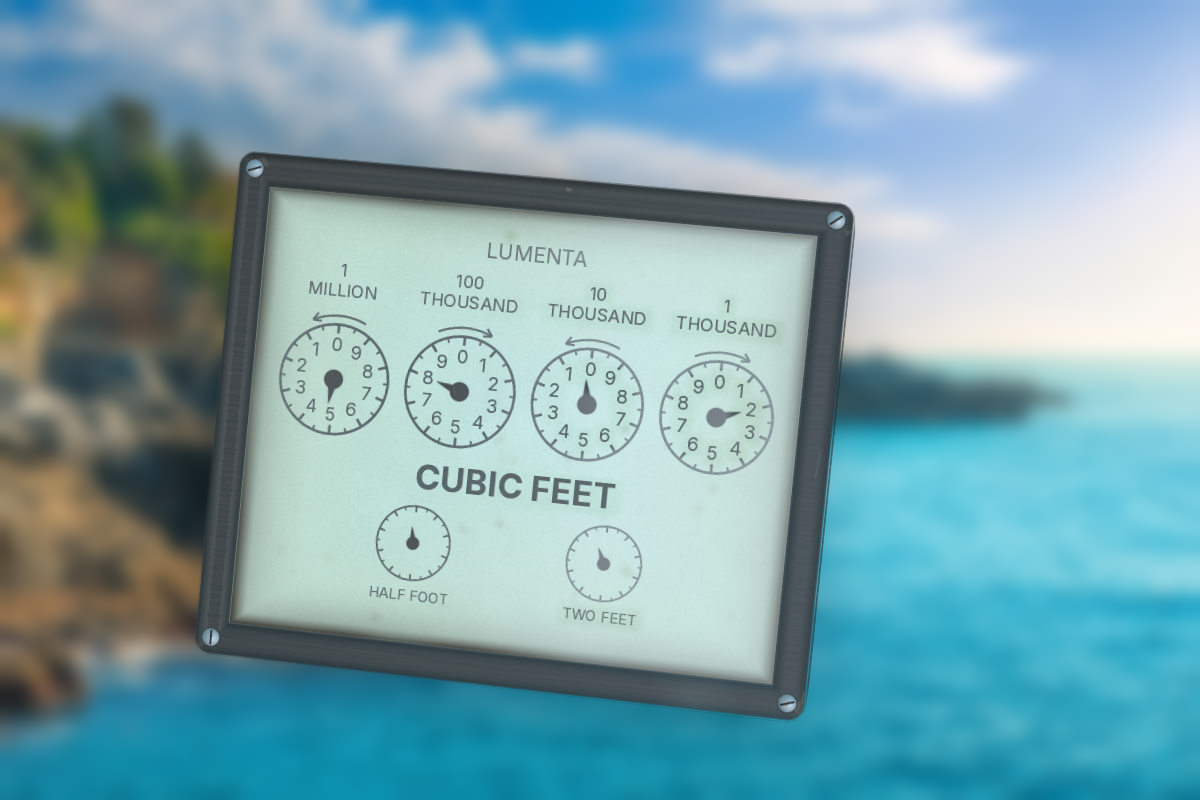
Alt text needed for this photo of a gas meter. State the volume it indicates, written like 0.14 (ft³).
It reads 480200 (ft³)
